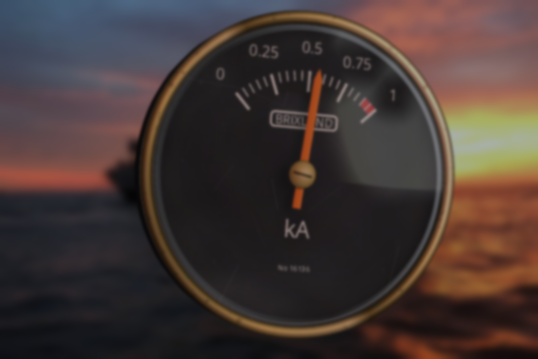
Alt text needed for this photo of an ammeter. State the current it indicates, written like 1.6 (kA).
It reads 0.55 (kA)
